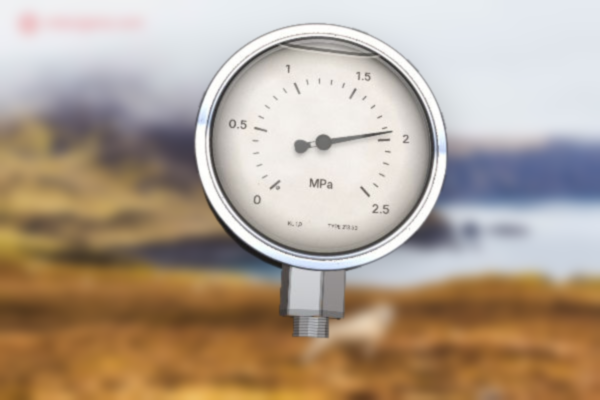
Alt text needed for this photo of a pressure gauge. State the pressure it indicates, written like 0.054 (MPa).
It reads 1.95 (MPa)
